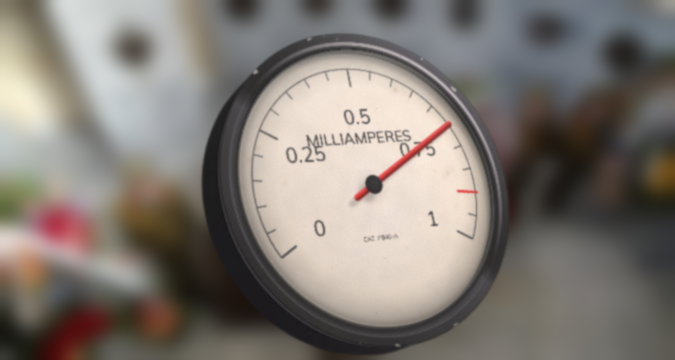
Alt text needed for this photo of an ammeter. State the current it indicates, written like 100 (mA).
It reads 0.75 (mA)
